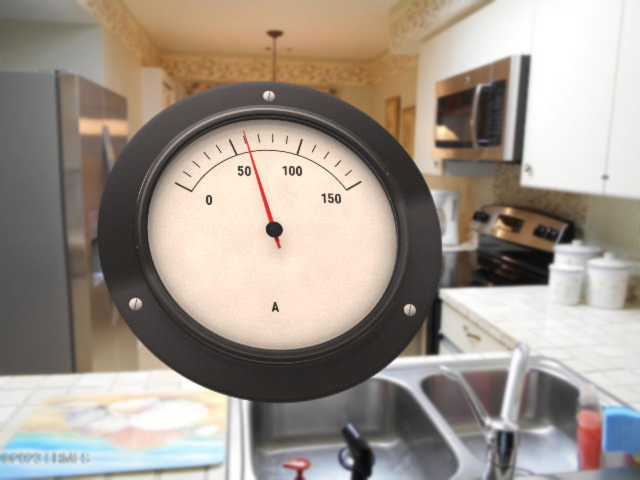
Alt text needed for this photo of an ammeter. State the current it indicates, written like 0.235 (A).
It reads 60 (A)
